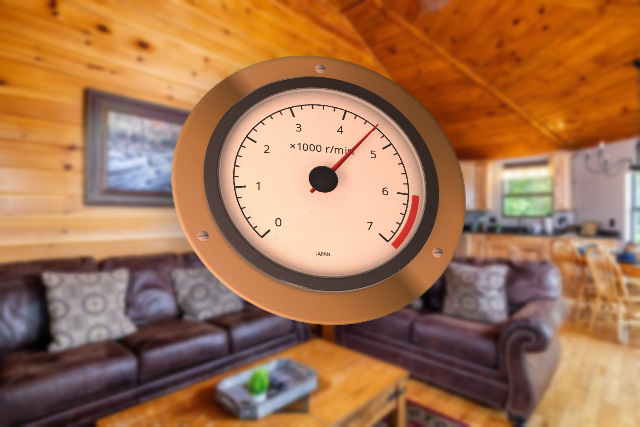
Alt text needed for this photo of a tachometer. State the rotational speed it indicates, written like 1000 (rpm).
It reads 4600 (rpm)
